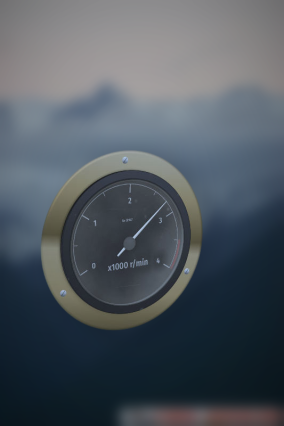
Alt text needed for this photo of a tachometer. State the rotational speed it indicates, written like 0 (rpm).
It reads 2750 (rpm)
